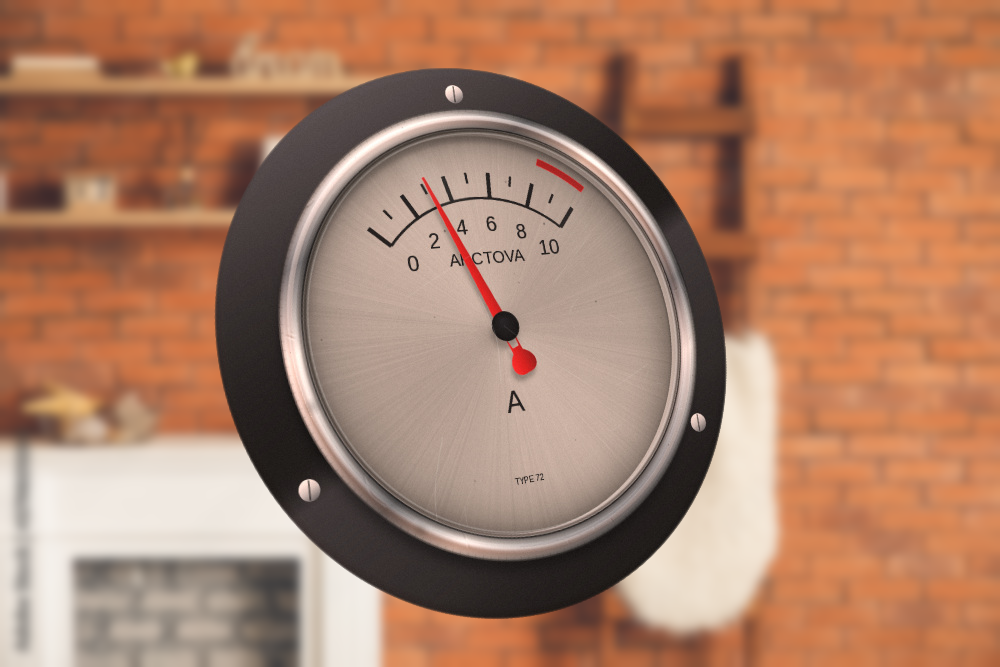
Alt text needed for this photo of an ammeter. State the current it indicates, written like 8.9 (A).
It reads 3 (A)
